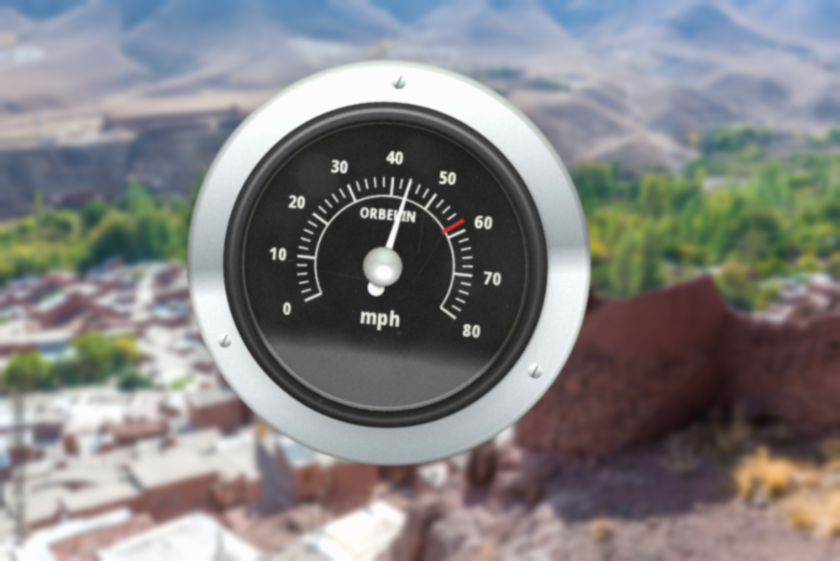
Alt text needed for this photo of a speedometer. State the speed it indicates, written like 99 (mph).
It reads 44 (mph)
